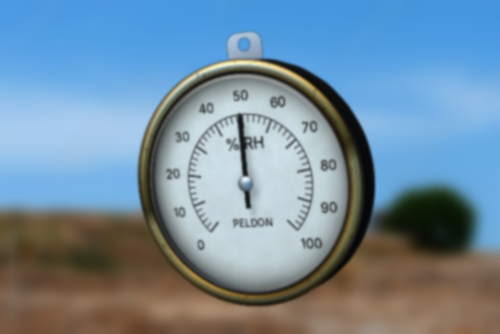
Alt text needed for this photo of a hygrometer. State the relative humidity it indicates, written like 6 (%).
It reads 50 (%)
